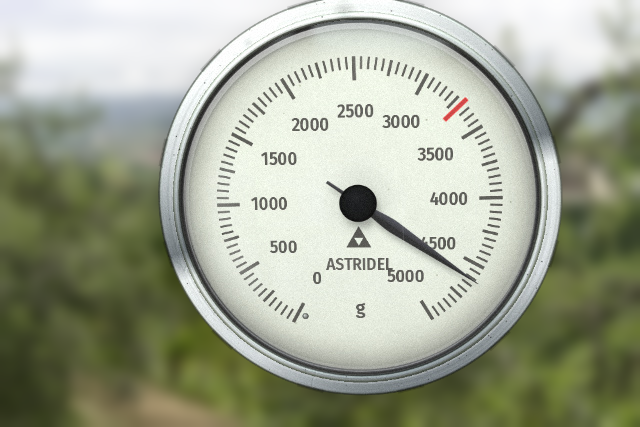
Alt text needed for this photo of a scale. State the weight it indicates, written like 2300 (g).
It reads 4600 (g)
